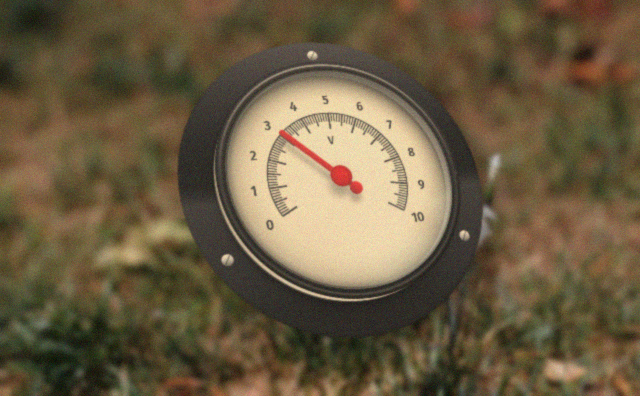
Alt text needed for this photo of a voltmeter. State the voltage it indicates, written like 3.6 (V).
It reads 3 (V)
